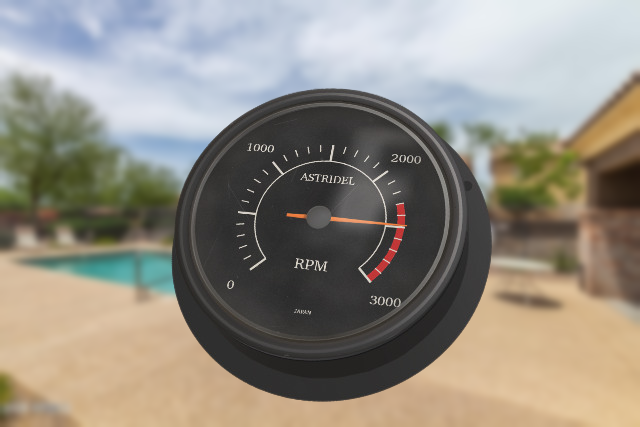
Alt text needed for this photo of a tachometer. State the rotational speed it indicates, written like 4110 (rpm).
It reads 2500 (rpm)
